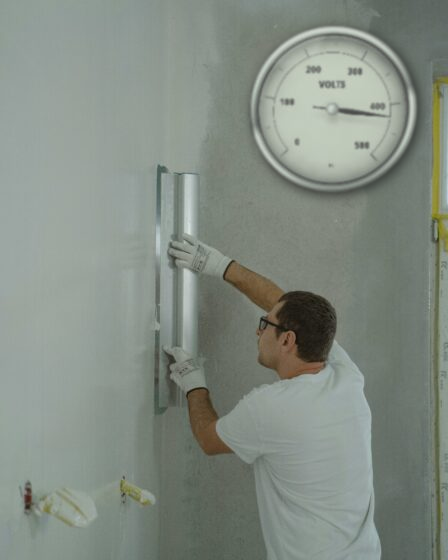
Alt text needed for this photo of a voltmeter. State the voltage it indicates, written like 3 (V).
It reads 425 (V)
